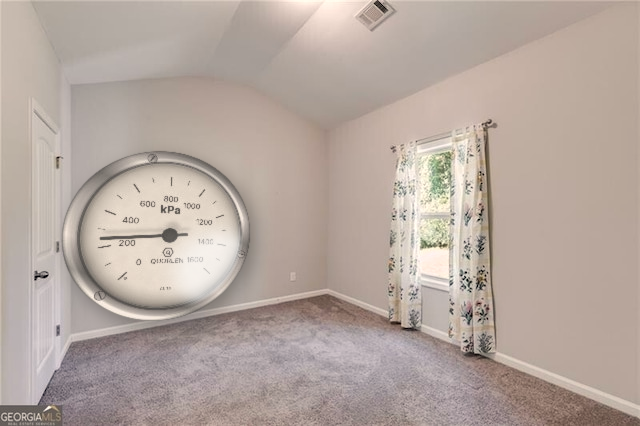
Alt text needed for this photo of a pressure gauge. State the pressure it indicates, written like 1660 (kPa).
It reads 250 (kPa)
